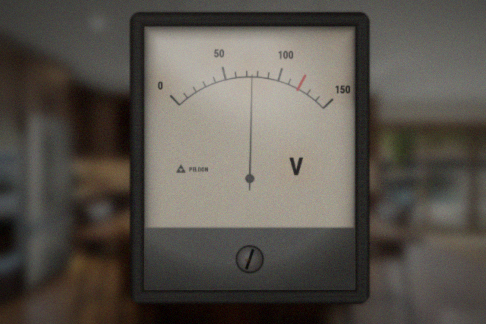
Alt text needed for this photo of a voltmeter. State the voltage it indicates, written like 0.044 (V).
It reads 75 (V)
